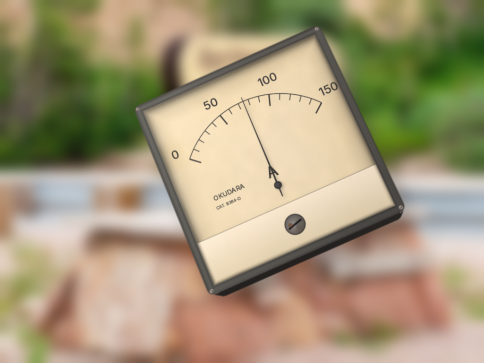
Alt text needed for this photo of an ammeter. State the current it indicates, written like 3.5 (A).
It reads 75 (A)
